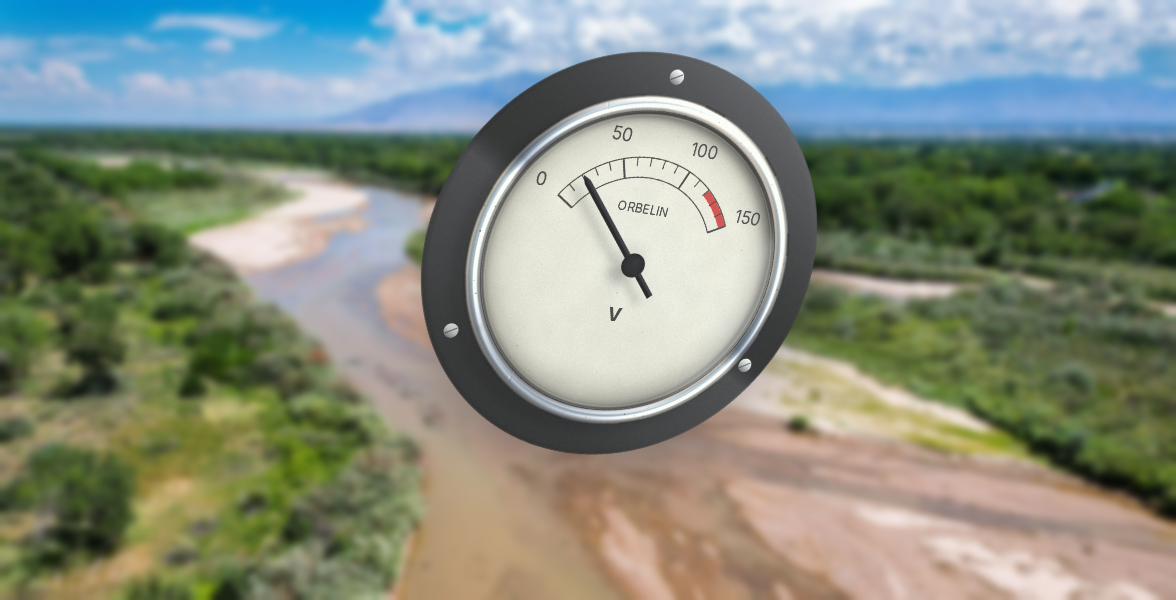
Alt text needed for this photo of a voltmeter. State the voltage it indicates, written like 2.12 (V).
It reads 20 (V)
